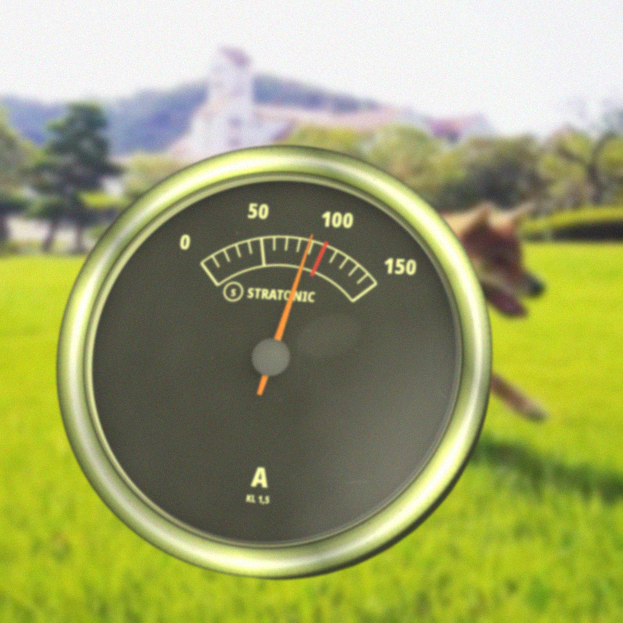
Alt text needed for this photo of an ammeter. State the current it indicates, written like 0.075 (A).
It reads 90 (A)
